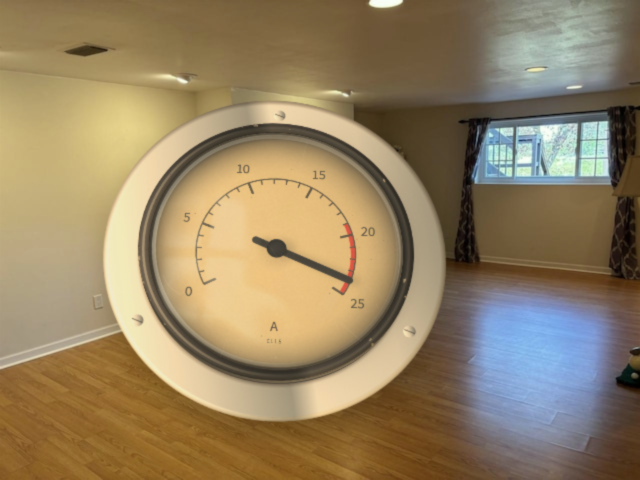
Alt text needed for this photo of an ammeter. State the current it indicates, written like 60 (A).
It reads 24 (A)
